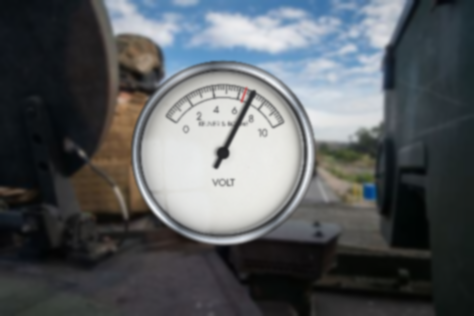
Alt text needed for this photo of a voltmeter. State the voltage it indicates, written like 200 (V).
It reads 7 (V)
